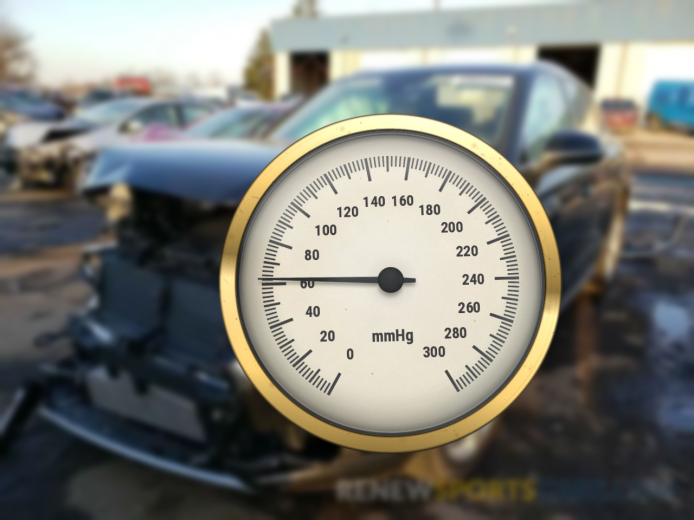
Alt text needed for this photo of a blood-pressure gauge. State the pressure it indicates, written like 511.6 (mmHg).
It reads 62 (mmHg)
